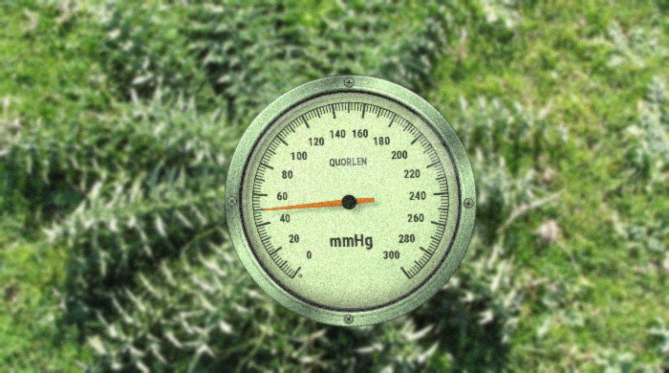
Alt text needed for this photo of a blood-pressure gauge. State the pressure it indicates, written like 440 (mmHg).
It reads 50 (mmHg)
